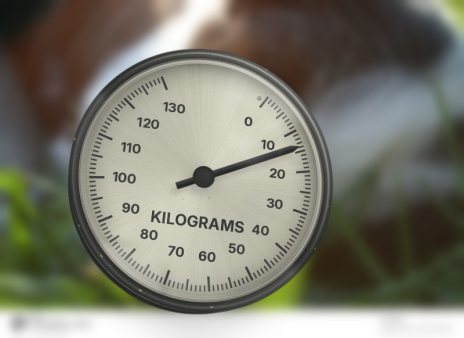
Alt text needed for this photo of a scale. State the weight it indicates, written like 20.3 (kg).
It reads 14 (kg)
